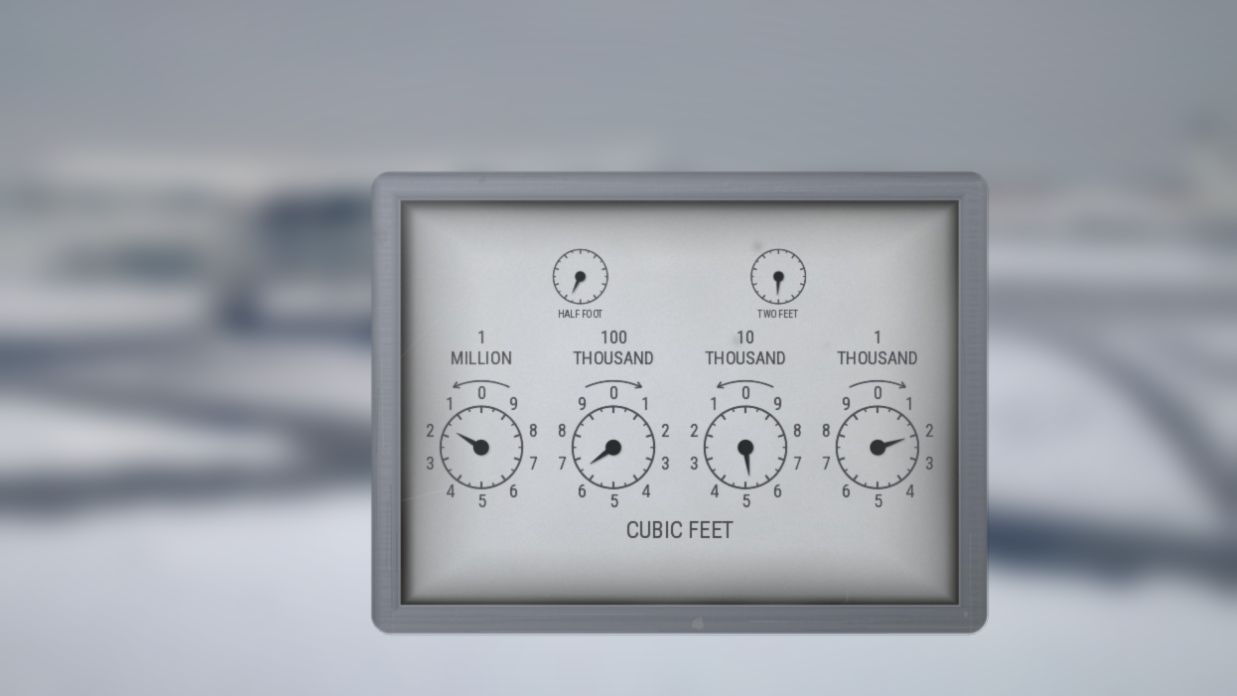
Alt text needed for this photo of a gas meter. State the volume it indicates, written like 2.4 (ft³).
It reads 165200 (ft³)
